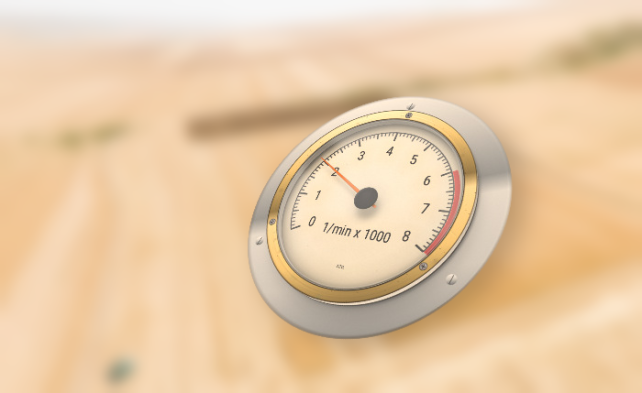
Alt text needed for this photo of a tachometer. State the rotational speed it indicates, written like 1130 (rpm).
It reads 2000 (rpm)
